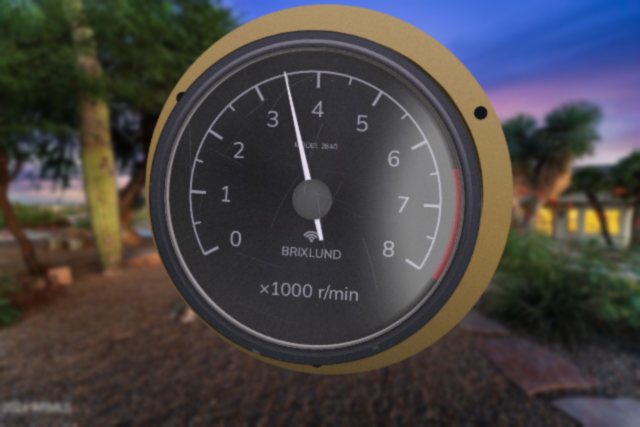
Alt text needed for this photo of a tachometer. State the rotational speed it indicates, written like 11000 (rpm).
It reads 3500 (rpm)
